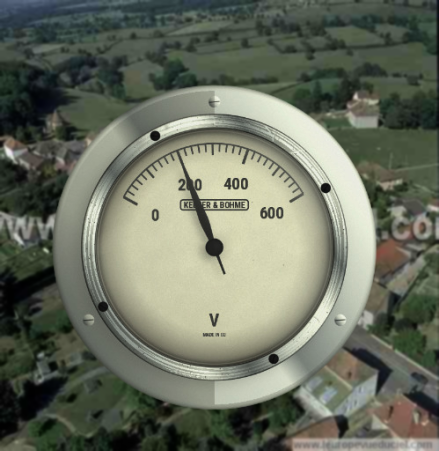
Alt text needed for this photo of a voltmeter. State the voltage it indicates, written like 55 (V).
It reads 200 (V)
